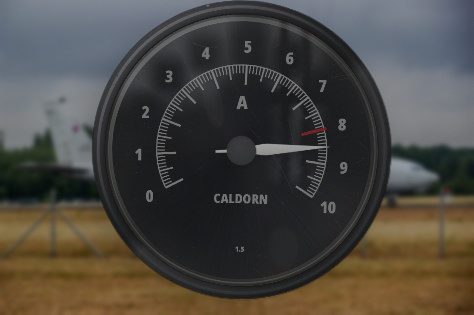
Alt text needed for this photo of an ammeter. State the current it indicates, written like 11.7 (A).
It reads 8.5 (A)
